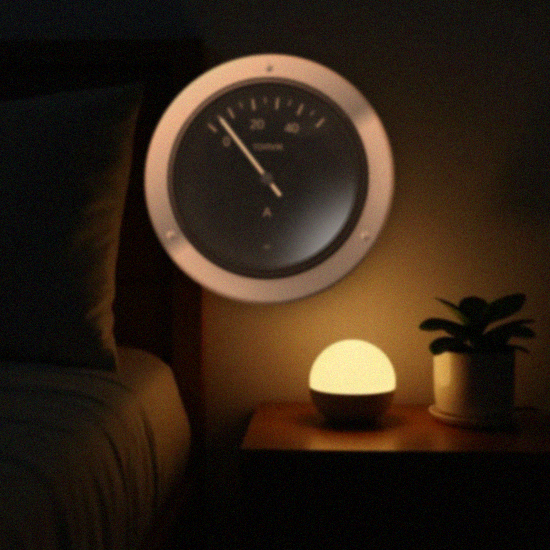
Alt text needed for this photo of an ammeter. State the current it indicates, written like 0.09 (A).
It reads 5 (A)
